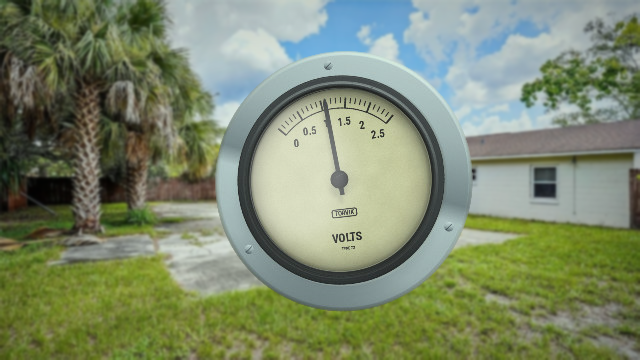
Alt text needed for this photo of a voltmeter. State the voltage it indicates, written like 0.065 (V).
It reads 1.1 (V)
